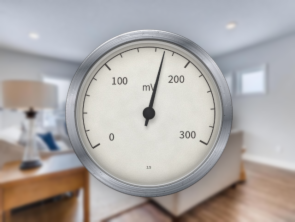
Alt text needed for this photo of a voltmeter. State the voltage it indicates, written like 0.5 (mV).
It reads 170 (mV)
